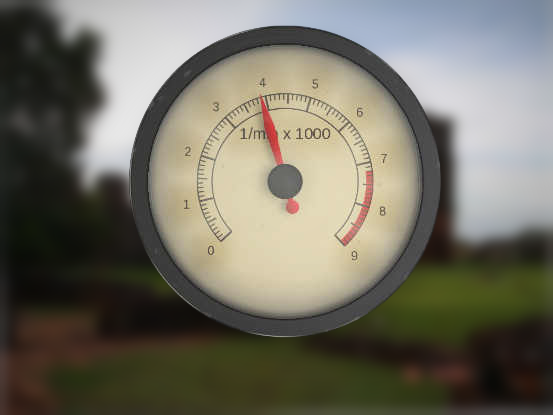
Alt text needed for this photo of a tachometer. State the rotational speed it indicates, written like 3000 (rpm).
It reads 3900 (rpm)
